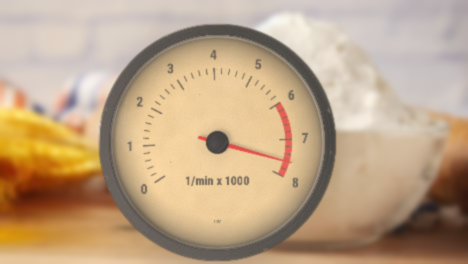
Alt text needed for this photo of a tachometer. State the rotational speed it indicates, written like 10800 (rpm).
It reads 7600 (rpm)
